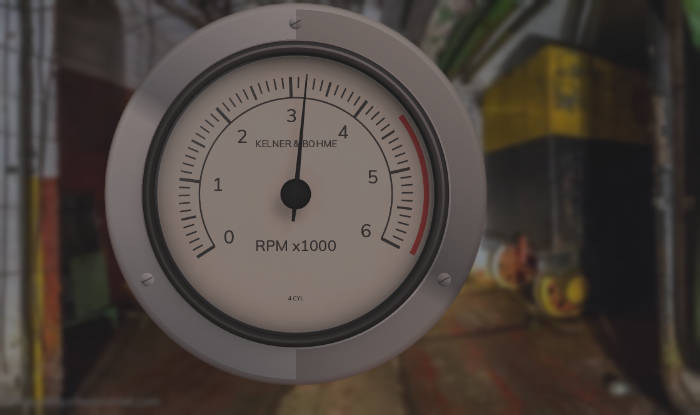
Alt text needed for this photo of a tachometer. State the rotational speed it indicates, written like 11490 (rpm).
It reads 3200 (rpm)
